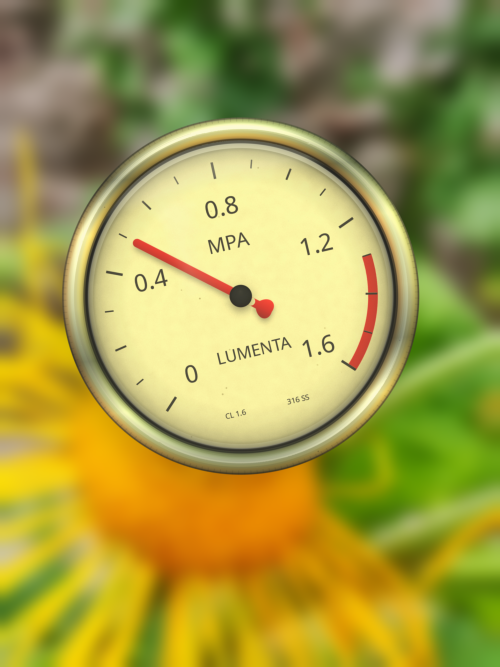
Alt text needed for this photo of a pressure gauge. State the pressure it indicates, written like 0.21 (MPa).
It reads 0.5 (MPa)
